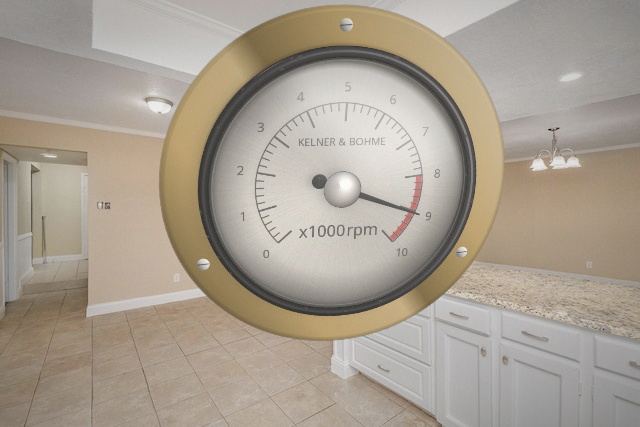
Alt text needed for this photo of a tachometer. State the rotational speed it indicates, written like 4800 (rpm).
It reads 9000 (rpm)
